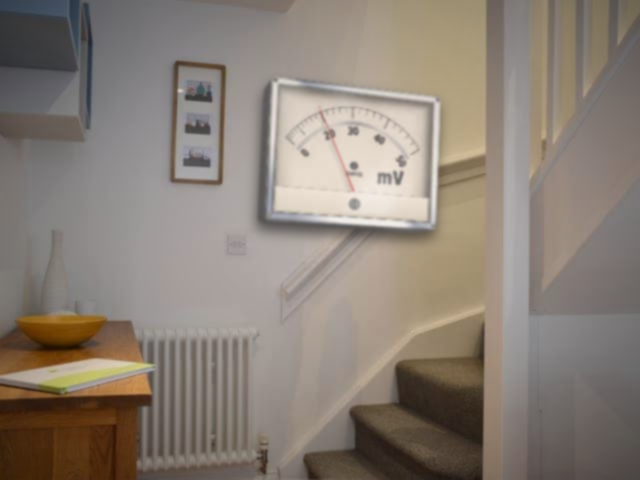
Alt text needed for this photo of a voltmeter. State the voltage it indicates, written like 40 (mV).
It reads 20 (mV)
